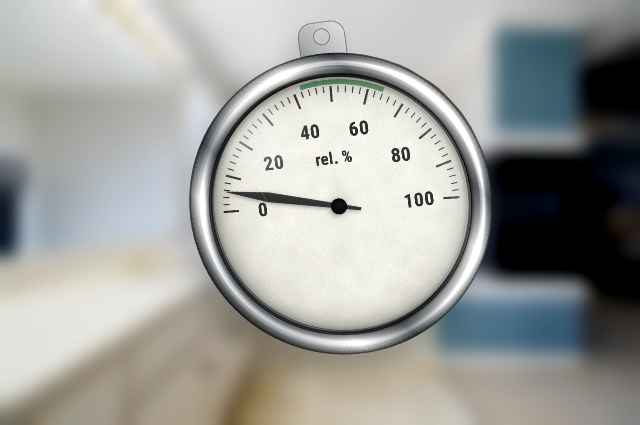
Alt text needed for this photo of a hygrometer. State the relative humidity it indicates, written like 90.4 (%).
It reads 6 (%)
